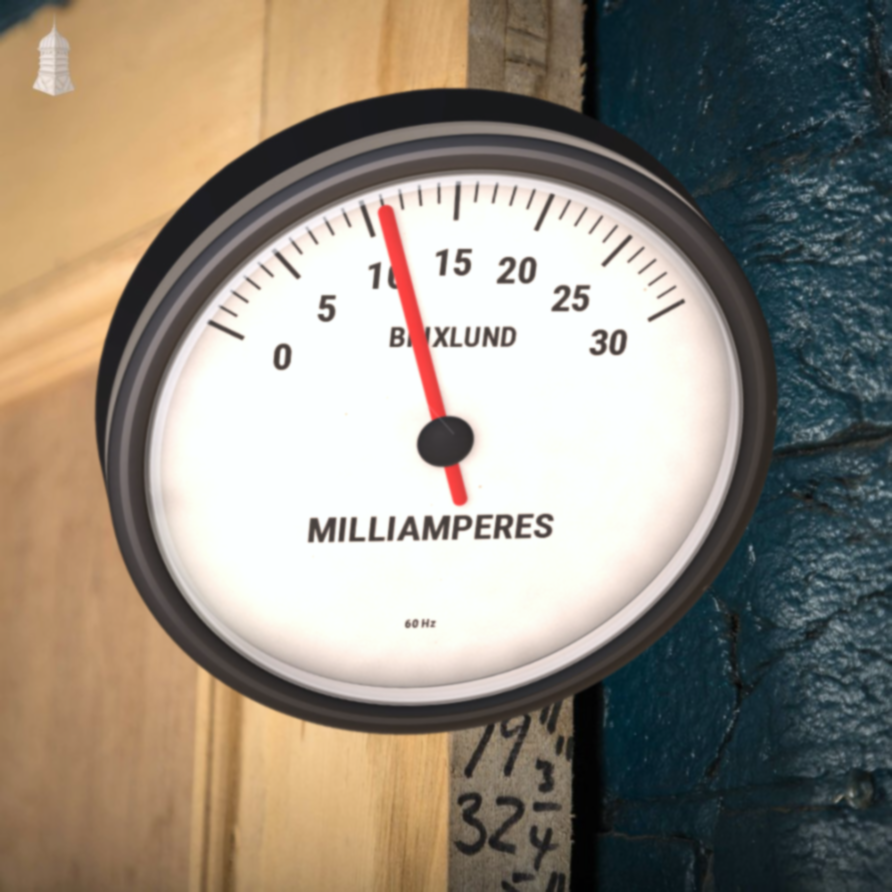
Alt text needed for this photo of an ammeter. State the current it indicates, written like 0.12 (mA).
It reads 11 (mA)
